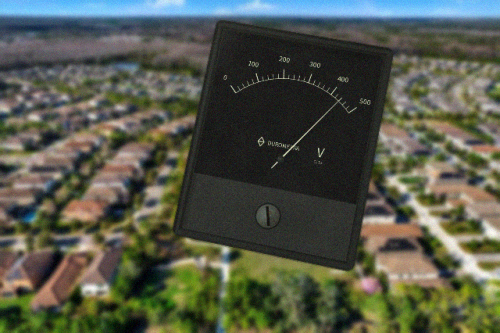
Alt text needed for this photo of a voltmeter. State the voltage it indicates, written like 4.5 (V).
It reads 440 (V)
